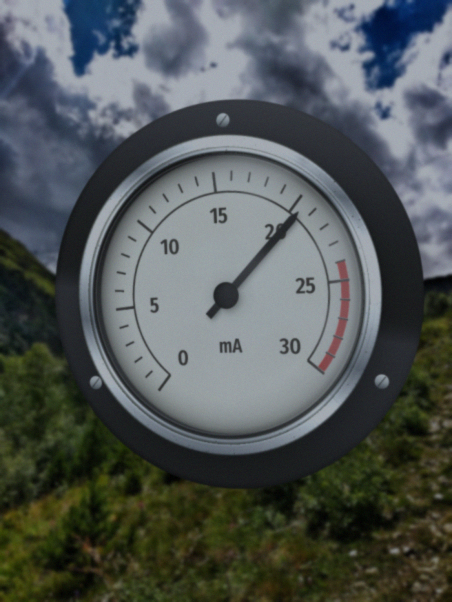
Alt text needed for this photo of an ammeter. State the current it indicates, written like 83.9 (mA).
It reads 20.5 (mA)
